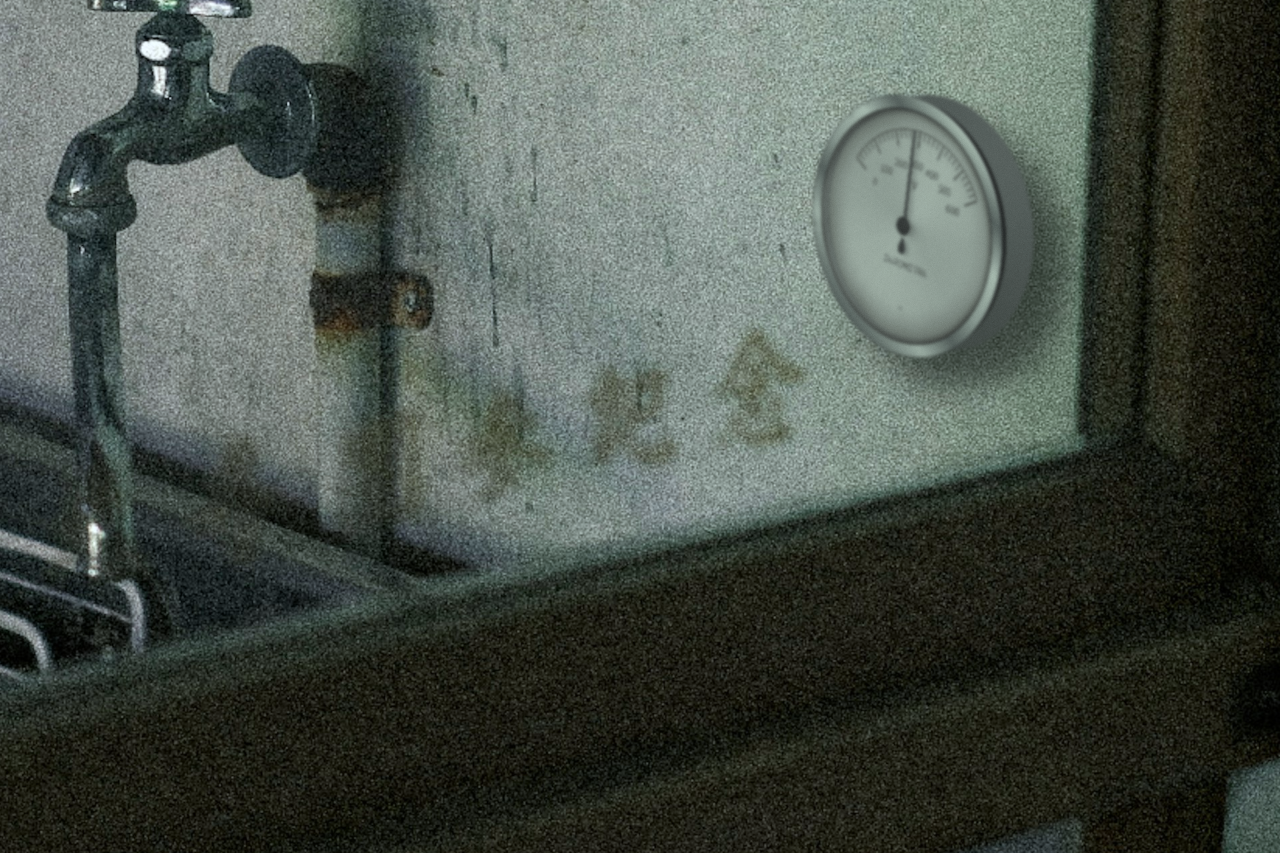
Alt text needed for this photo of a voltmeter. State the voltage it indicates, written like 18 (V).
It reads 300 (V)
